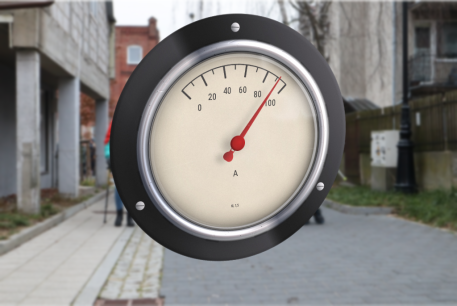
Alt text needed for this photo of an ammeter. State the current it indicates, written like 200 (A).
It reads 90 (A)
